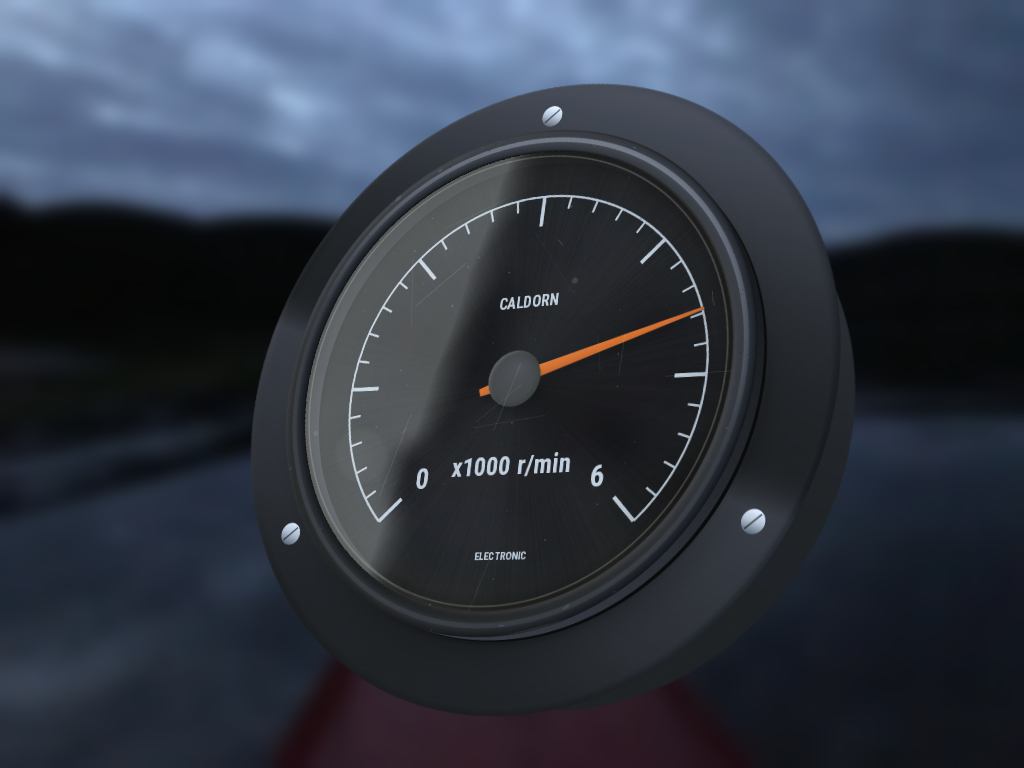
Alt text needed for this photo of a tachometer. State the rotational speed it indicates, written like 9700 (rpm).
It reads 4600 (rpm)
